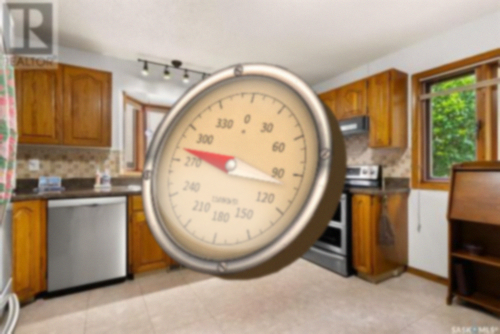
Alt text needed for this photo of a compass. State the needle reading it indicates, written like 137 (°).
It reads 280 (°)
